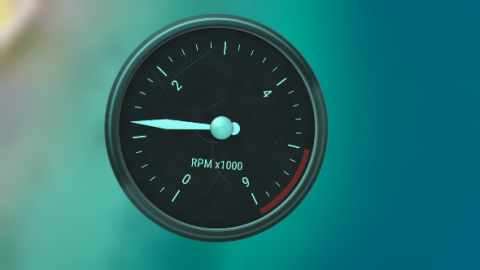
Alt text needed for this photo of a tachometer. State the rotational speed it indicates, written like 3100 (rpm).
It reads 1200 (rpm)
